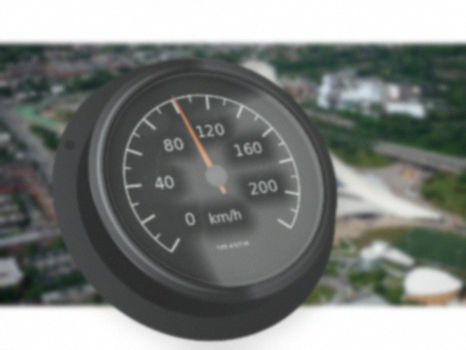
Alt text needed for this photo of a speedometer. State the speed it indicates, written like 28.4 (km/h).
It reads 100 (km/h)
